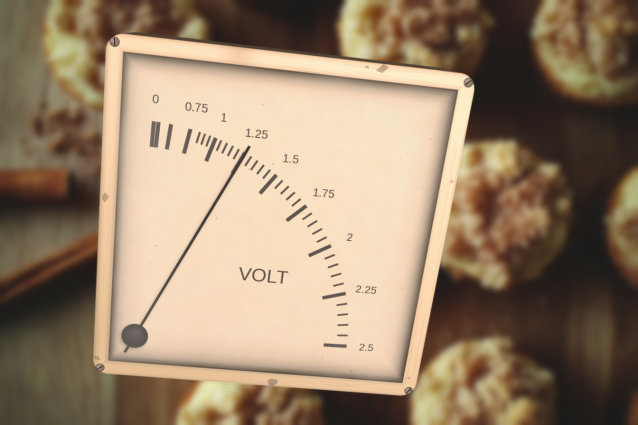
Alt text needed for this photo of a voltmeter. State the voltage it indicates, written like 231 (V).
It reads 1.25 (V)
